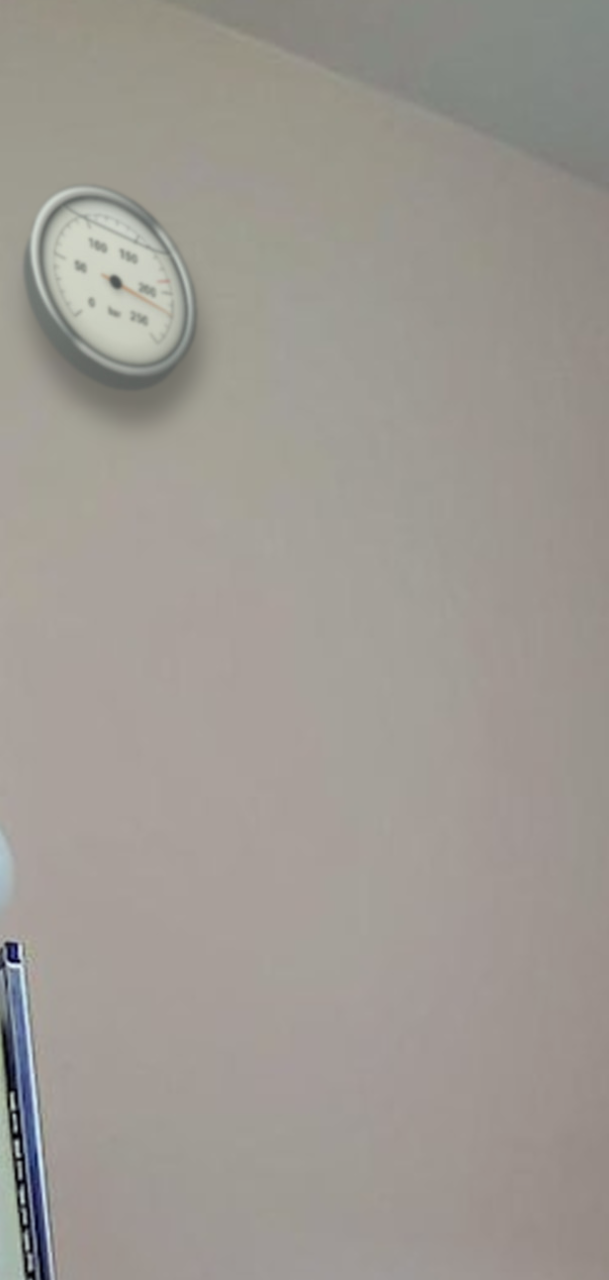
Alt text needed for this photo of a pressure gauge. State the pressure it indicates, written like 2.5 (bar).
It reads 220 (bar)
